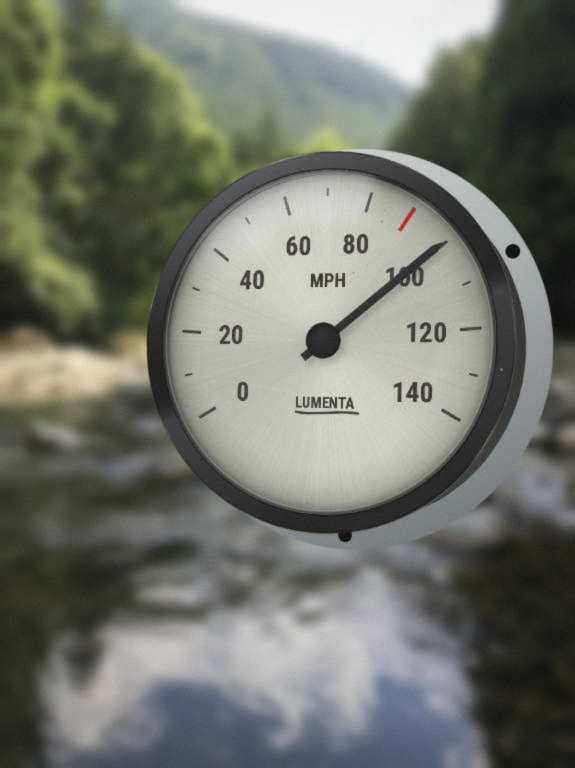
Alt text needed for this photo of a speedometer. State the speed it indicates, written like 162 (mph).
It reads 100 (mph)
